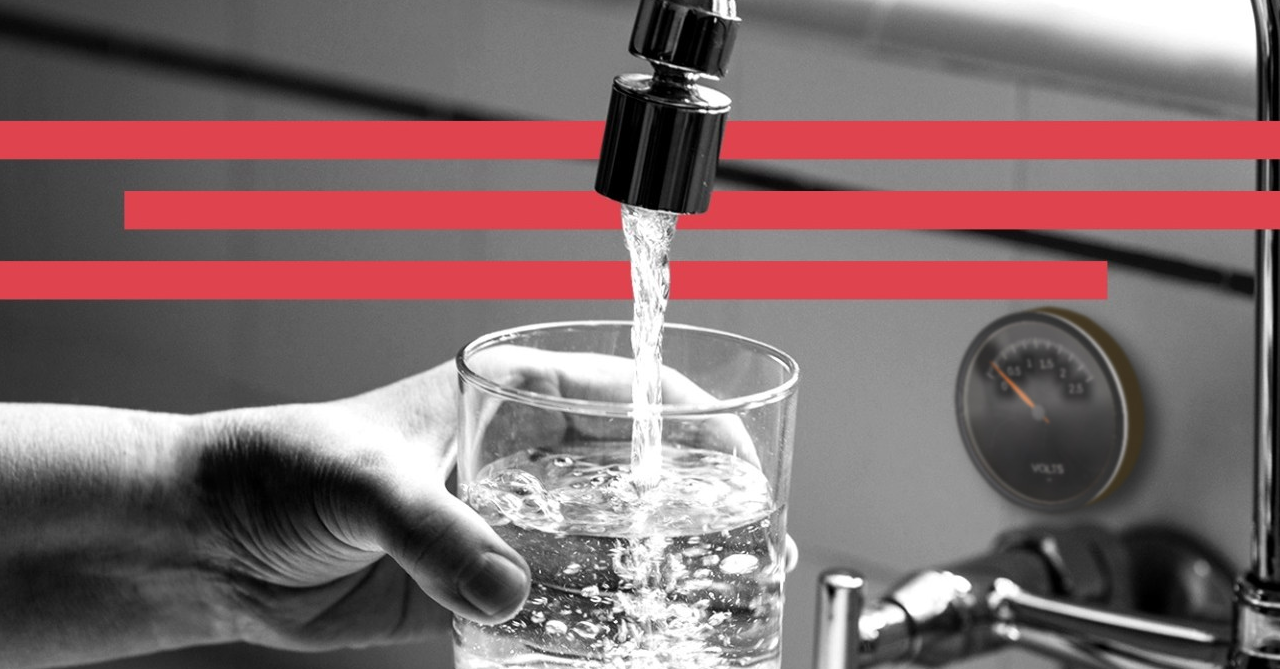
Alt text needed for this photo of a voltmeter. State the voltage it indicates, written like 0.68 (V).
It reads 0.25 (V)
